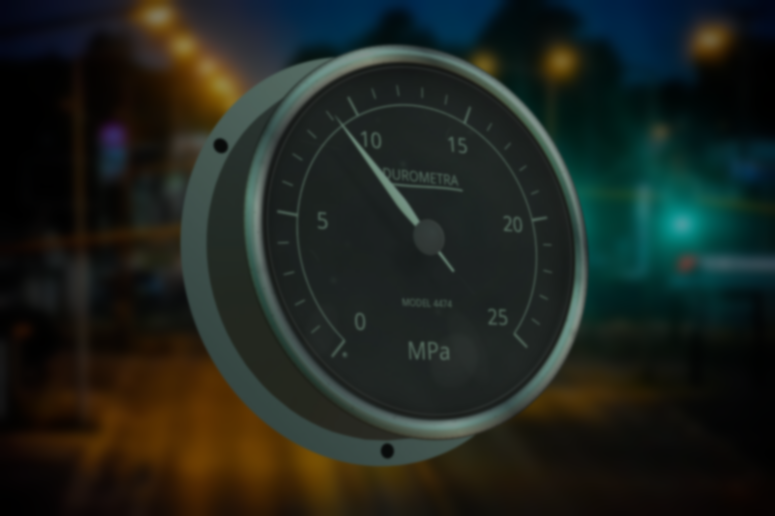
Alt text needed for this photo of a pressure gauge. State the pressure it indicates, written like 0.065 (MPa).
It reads 9 (MPa)
